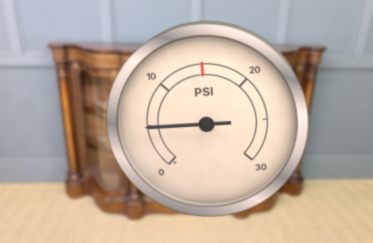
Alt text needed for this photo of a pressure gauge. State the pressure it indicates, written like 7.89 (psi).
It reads 5 (psi)
